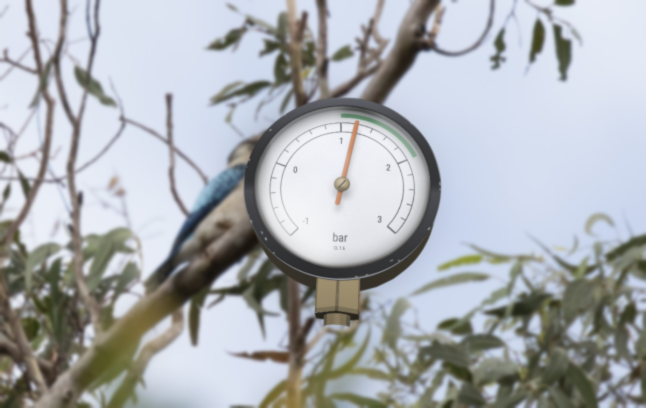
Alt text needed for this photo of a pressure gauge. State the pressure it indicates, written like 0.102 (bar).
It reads 1.2 (bar)
